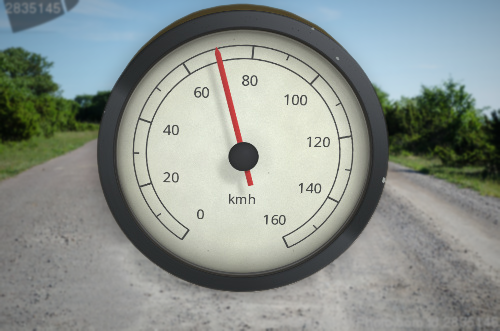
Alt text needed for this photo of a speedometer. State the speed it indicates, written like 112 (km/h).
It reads 70 (km/h)
